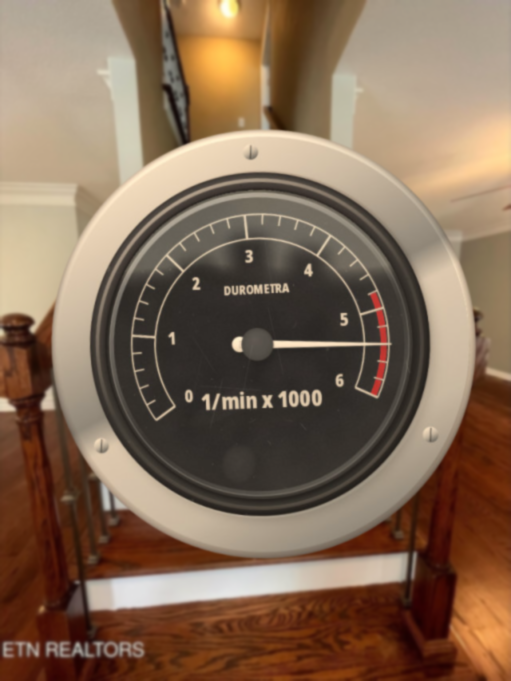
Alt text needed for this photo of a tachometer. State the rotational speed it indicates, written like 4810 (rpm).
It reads 5400 (rpm)
